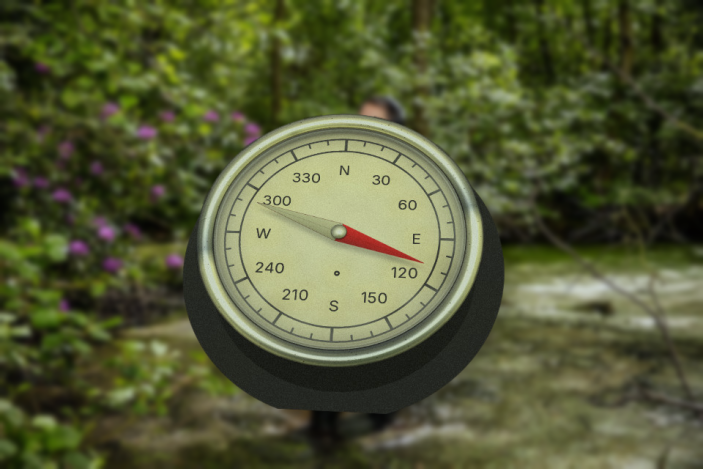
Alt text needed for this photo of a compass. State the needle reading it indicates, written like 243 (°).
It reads 110 (°)
